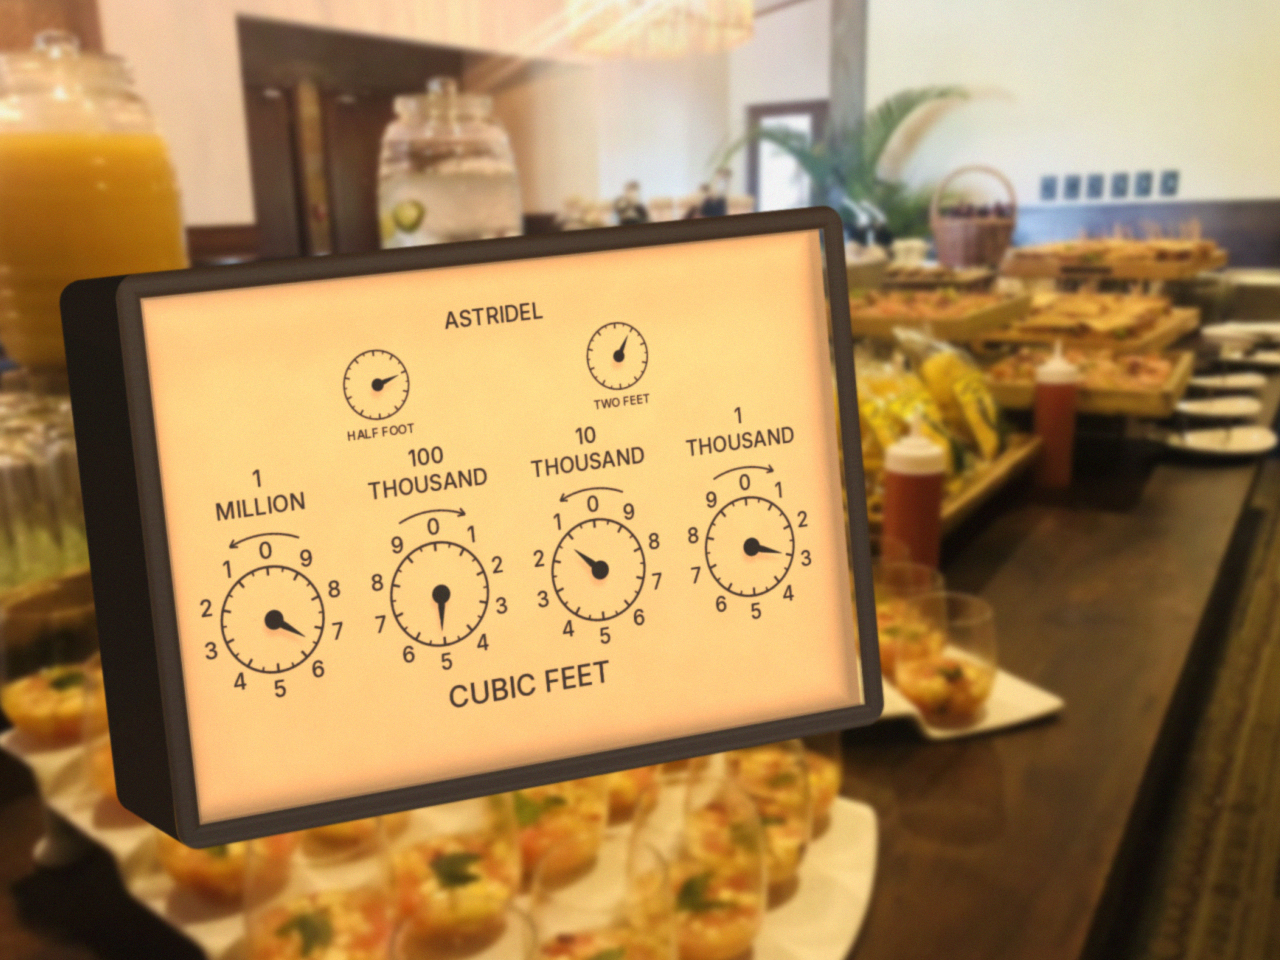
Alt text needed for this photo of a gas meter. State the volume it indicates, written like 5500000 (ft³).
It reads 651300 (ft³)
